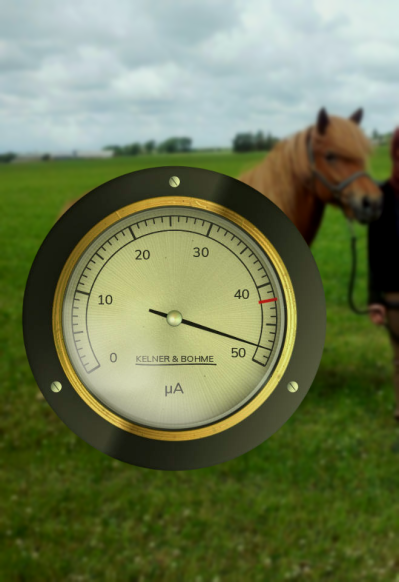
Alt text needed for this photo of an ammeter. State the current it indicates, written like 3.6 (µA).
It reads 48 (µA)
